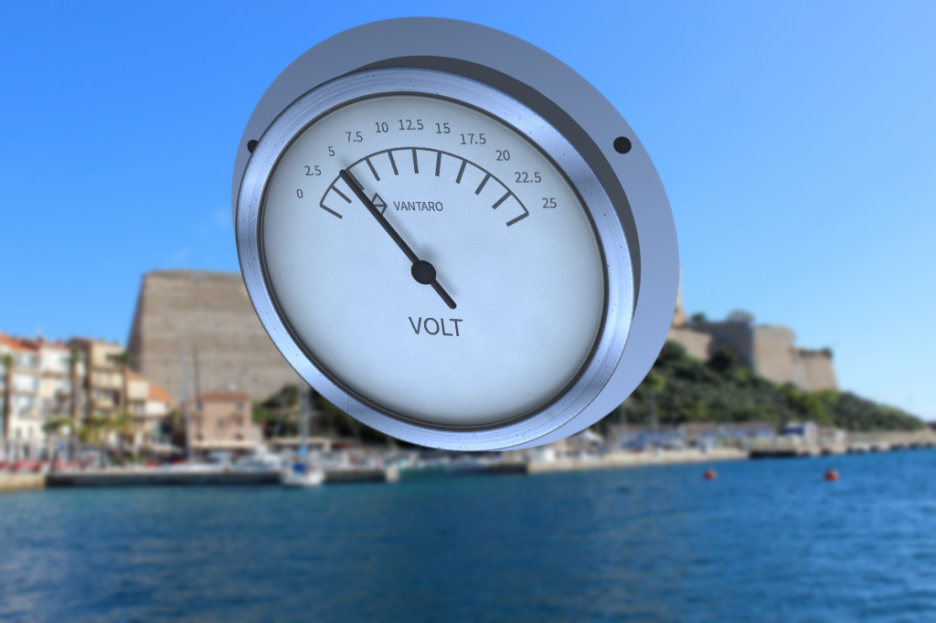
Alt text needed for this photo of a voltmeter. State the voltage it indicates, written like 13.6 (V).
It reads 5 (V)
